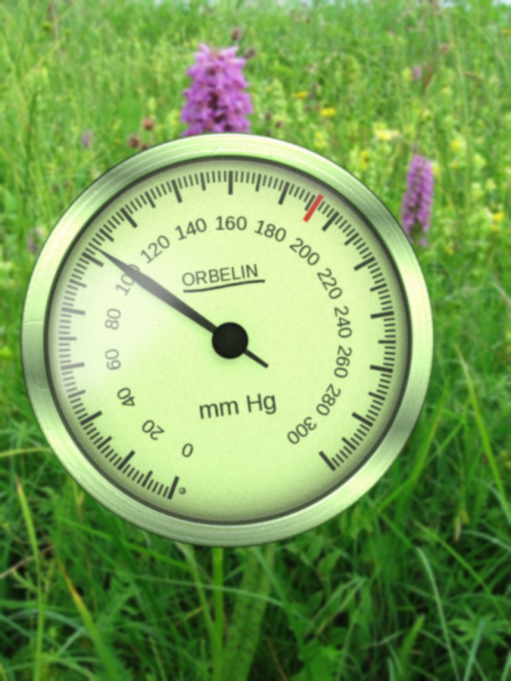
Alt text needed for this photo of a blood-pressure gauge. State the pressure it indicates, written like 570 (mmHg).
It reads 104 (mmHg)
